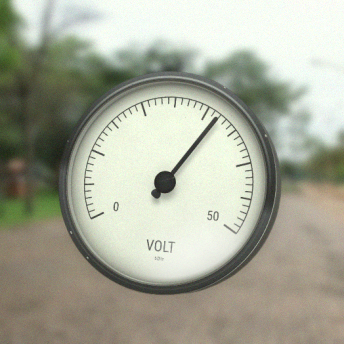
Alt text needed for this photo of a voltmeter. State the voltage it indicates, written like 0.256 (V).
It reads 32 (V)
